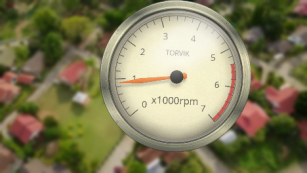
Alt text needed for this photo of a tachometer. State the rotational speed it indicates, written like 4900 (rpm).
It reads 900 (rpm)
